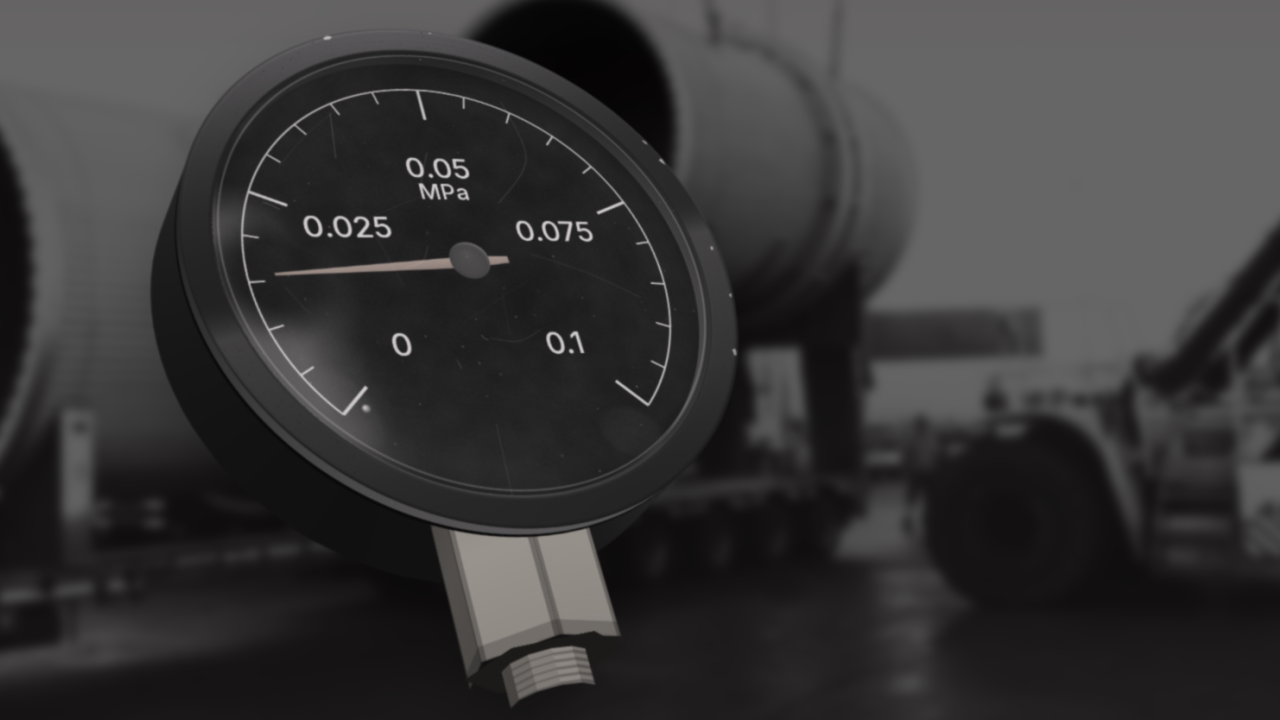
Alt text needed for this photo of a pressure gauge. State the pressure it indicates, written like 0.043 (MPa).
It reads 0.015 (MPa)
